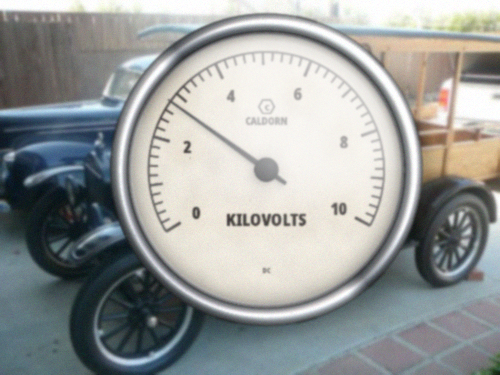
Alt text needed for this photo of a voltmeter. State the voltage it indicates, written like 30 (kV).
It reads 2.8 (kV)
